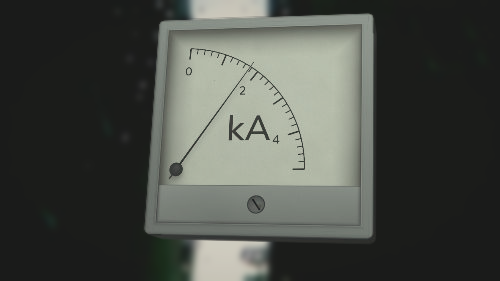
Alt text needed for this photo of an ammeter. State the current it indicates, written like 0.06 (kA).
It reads 1.8 (kA)
